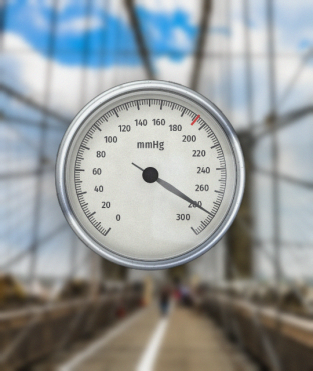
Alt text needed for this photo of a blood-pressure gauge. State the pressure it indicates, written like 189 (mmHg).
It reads 280 (mmHg)
